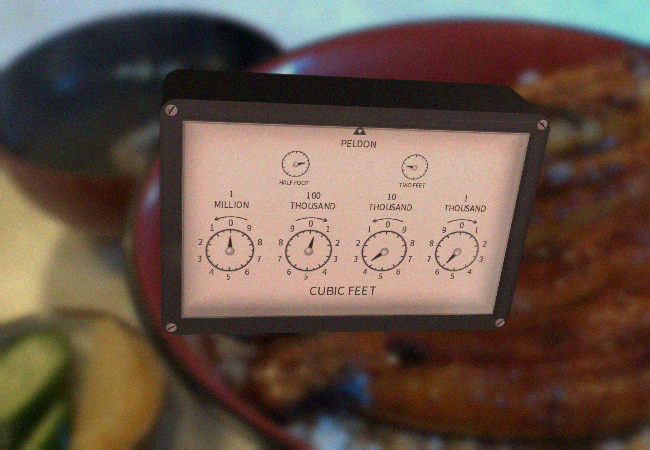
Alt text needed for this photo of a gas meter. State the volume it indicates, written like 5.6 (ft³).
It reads 3600 (ft³)
